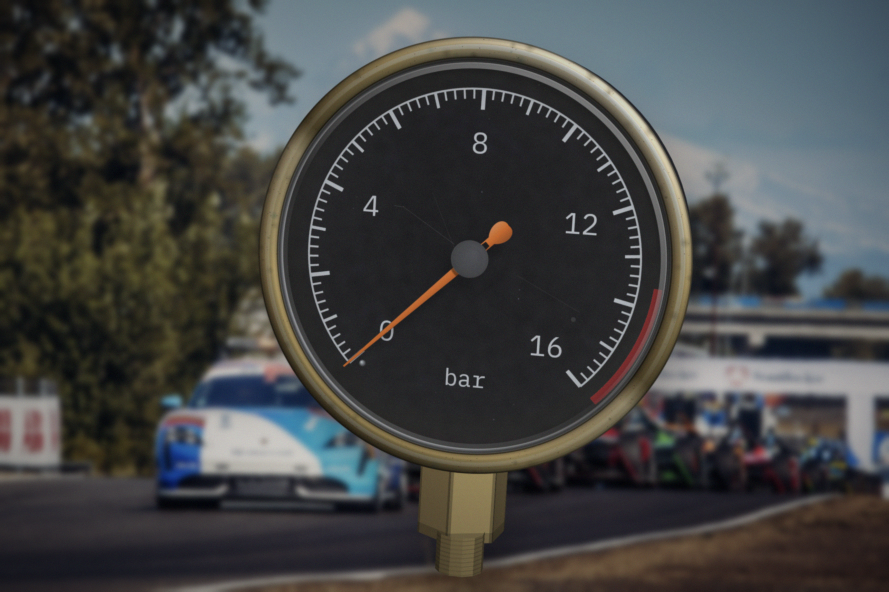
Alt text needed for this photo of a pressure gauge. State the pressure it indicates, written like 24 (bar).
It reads 0 (bar)
